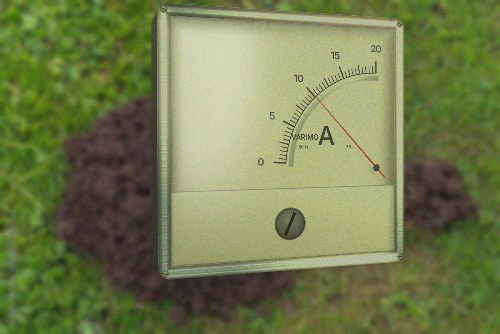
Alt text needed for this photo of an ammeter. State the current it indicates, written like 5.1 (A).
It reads 10 (A)
